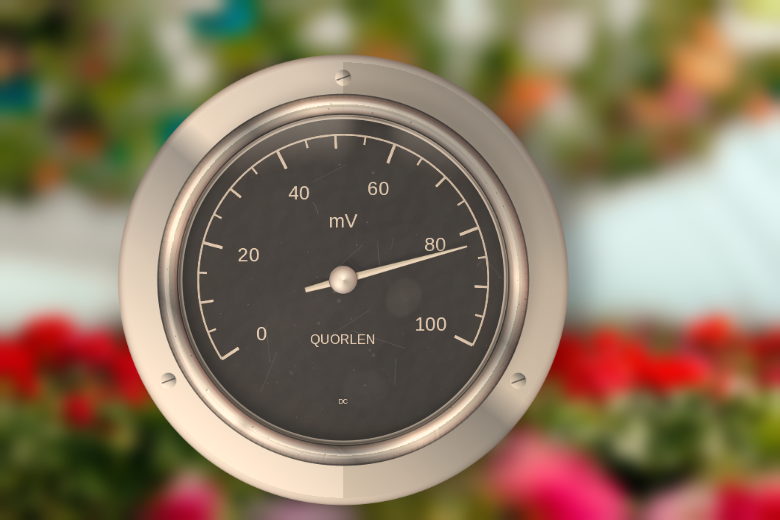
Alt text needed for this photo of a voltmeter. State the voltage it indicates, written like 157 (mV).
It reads 82.5 (mV)
